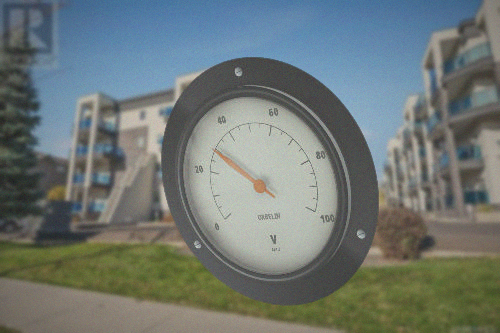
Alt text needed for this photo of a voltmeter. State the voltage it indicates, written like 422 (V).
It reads 30 (V)
